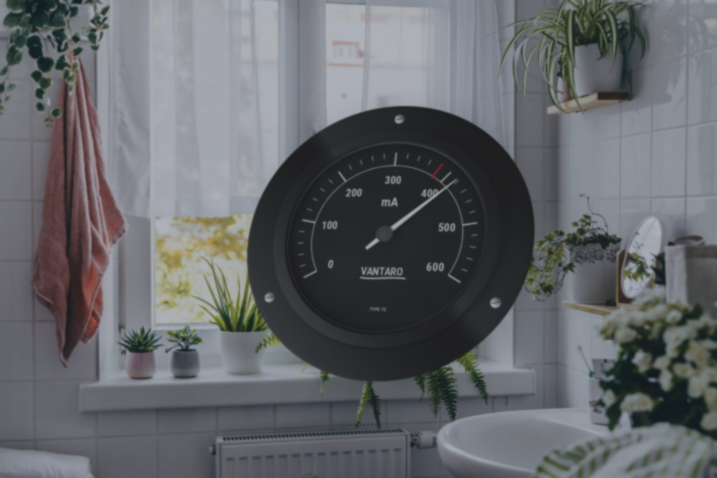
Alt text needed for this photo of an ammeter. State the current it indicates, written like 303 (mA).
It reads 420 (mA)
